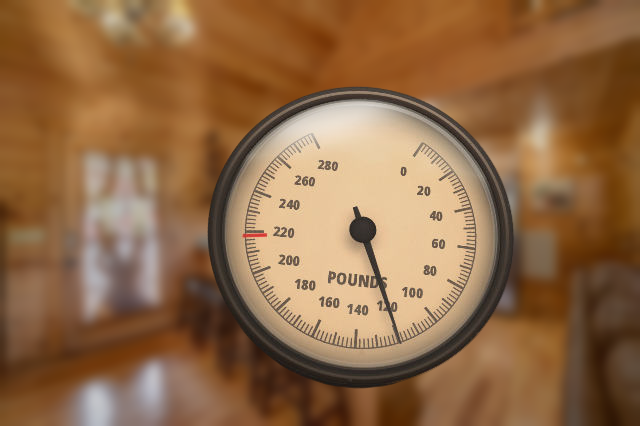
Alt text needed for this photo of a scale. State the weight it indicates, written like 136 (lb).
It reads 120 (lb)
